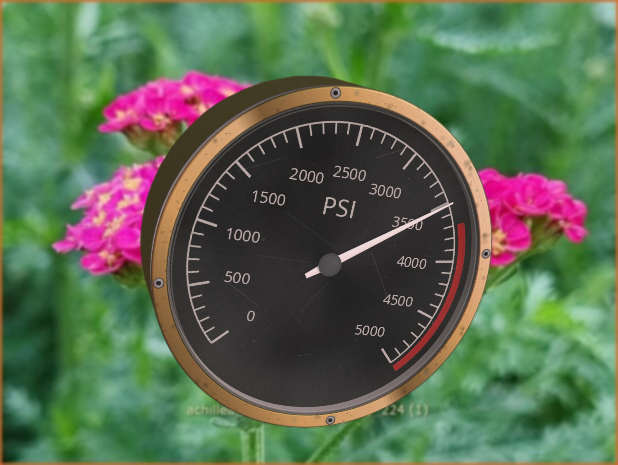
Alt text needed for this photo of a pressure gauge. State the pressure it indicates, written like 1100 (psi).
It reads 3500 (psi)
